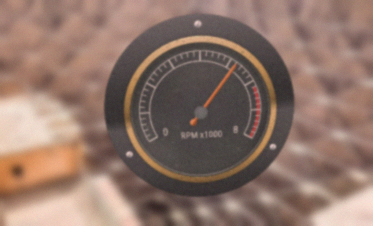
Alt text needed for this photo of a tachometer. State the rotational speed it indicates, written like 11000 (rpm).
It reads 5200 (rpm)
